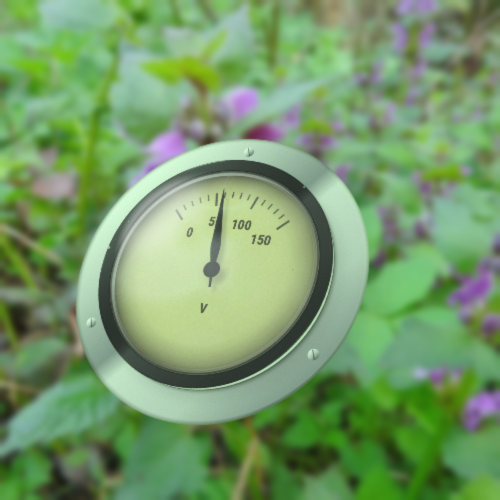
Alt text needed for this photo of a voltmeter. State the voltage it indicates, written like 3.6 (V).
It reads 60 (V)
